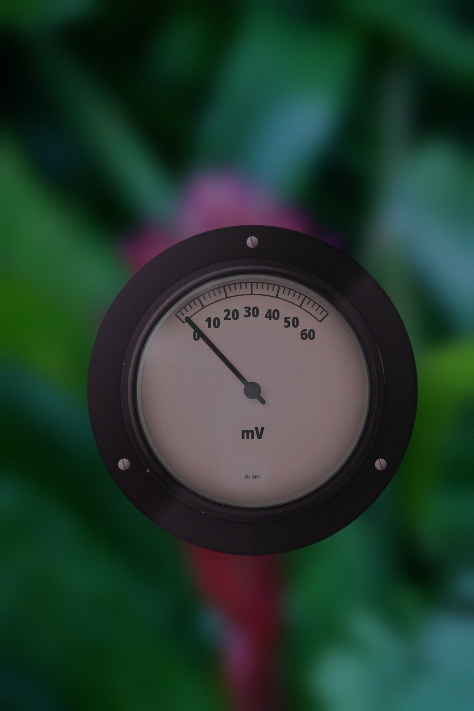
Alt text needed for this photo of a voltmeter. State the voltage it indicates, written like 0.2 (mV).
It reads 2 (mV)
